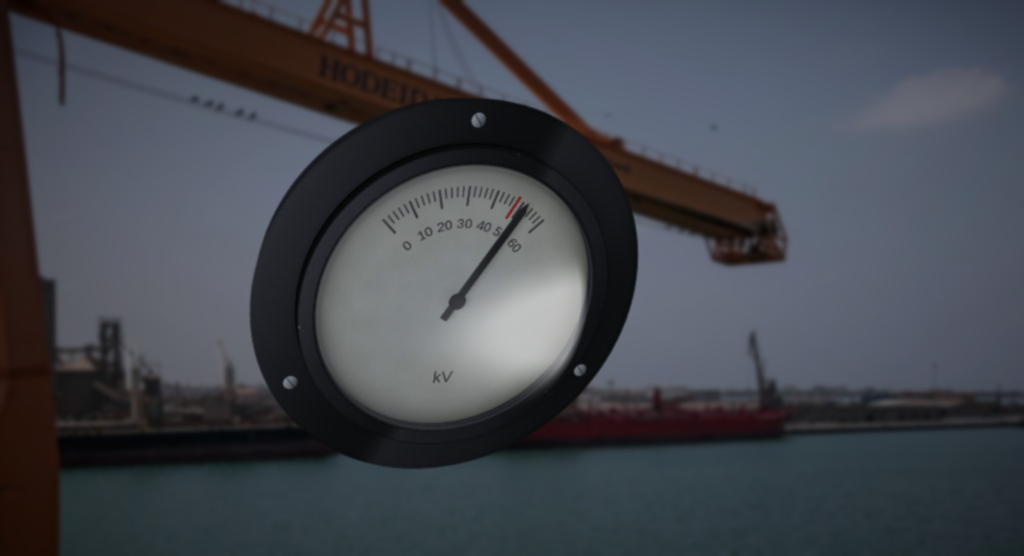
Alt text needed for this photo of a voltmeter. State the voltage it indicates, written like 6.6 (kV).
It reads 50 (kV)
